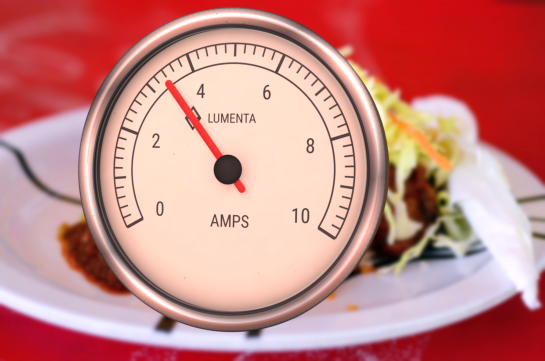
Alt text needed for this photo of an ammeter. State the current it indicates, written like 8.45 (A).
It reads 3.4 (A)
